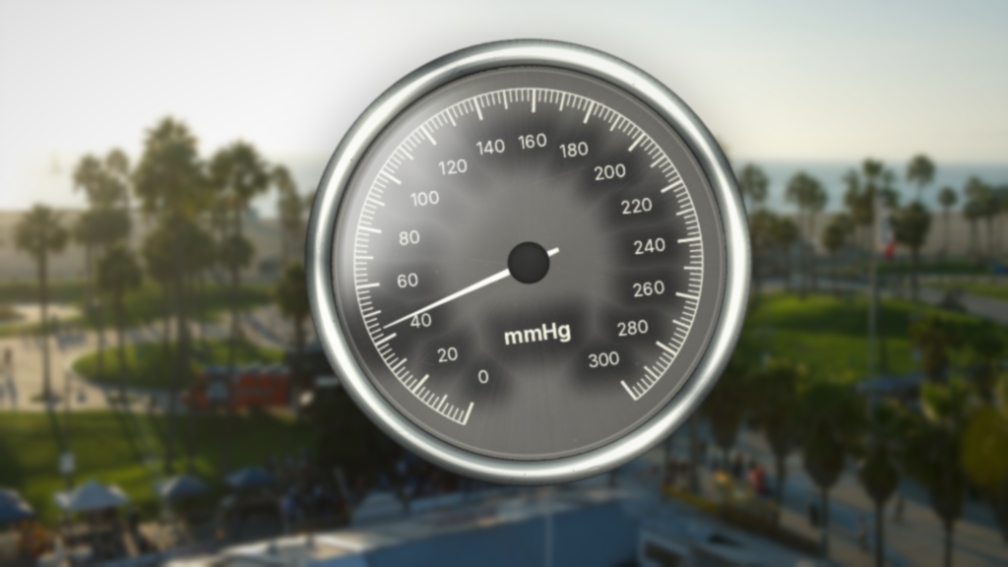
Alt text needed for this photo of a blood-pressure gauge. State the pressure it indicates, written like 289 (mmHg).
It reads 44 (mmHg)
